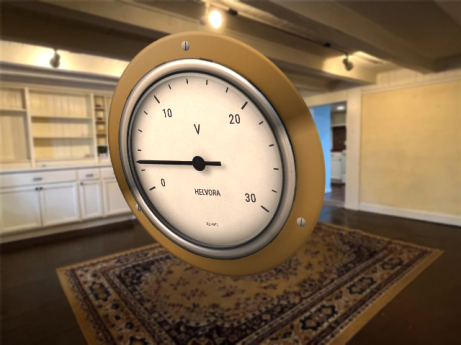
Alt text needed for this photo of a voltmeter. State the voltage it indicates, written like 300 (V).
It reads 3 (V)
